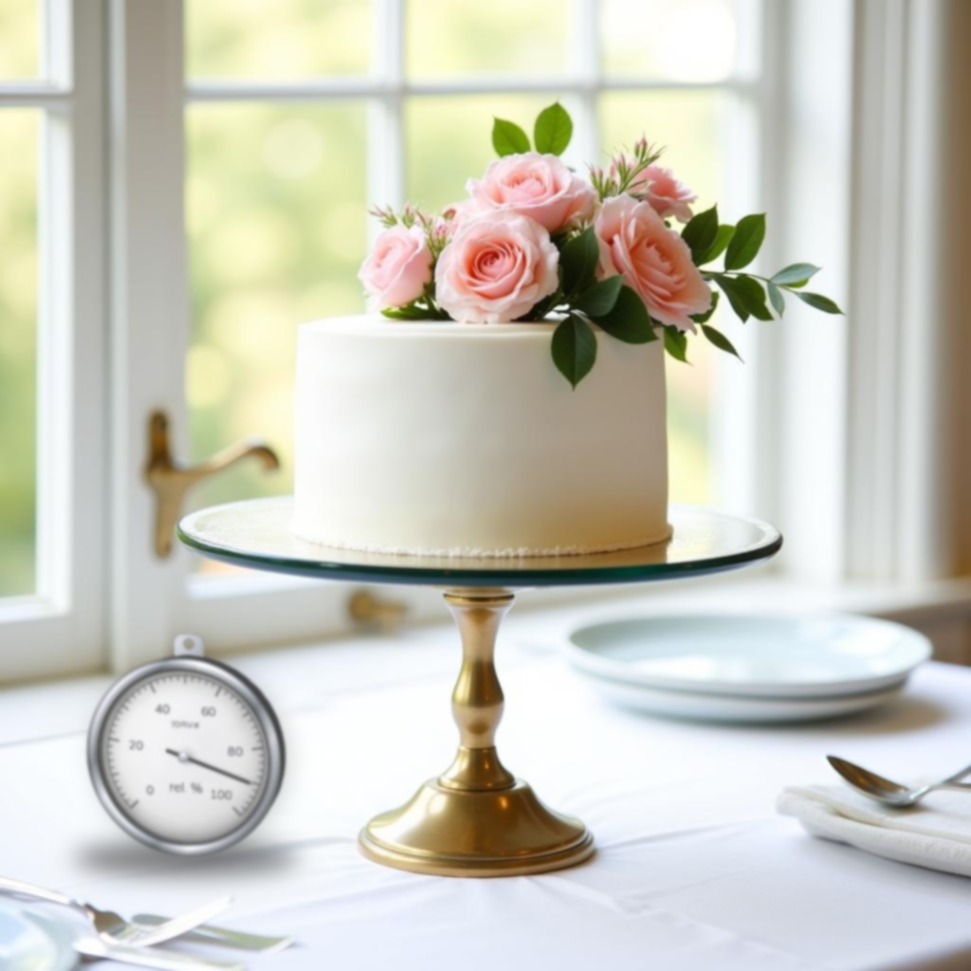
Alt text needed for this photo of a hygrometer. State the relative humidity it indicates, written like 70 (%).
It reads 90 (%)
